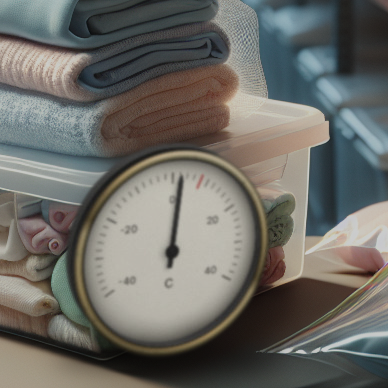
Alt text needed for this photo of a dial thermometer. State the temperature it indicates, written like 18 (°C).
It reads 2 (°C)
